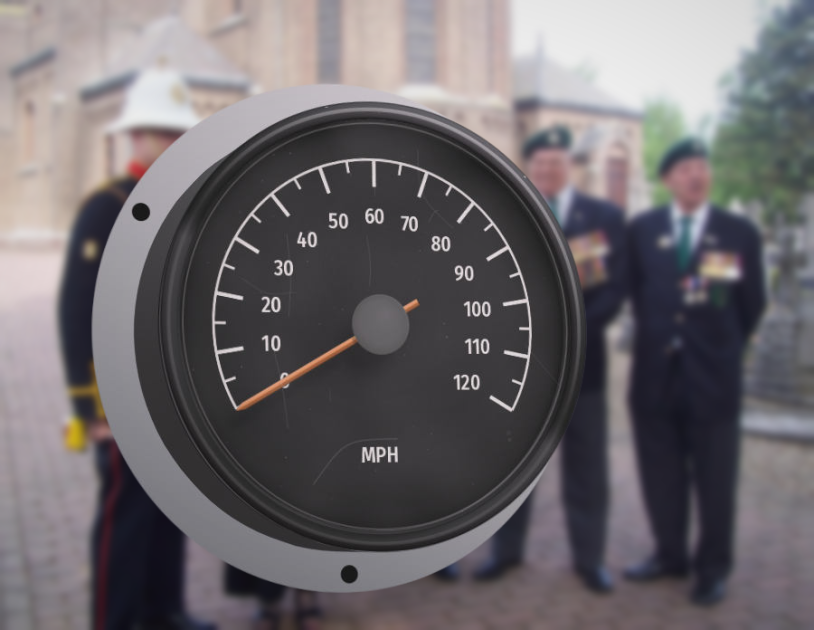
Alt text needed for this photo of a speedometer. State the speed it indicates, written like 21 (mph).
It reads 0 (mph)
